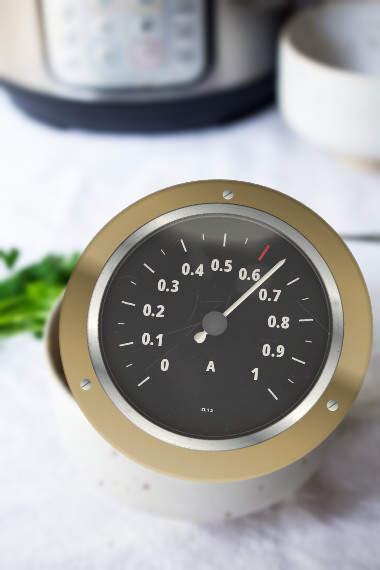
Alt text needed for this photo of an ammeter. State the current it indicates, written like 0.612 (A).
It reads 0.65 (A)
